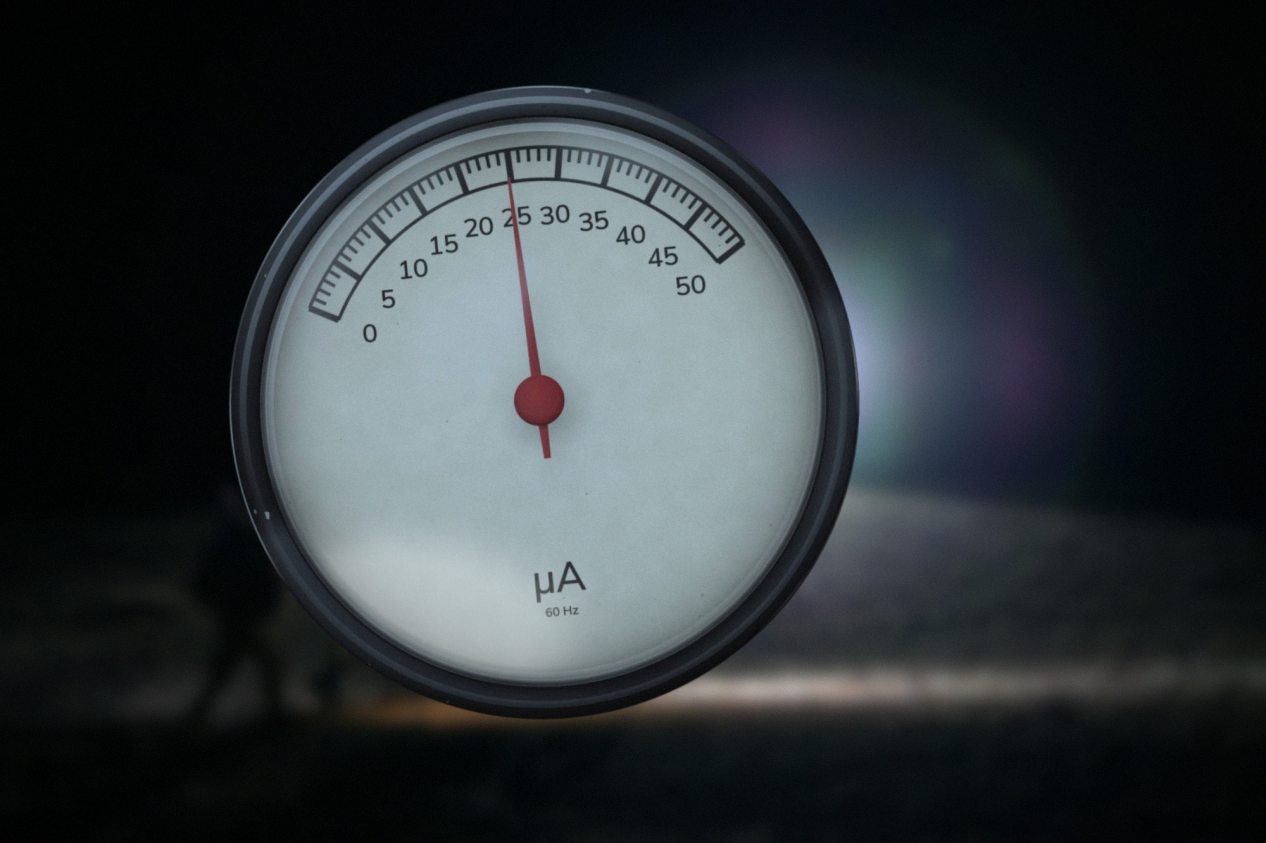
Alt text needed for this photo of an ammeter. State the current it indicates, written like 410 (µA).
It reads 25 (µA)
